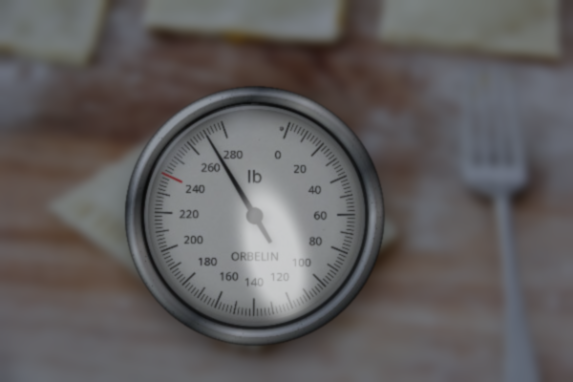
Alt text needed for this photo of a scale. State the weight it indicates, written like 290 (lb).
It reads 270 (lb)
